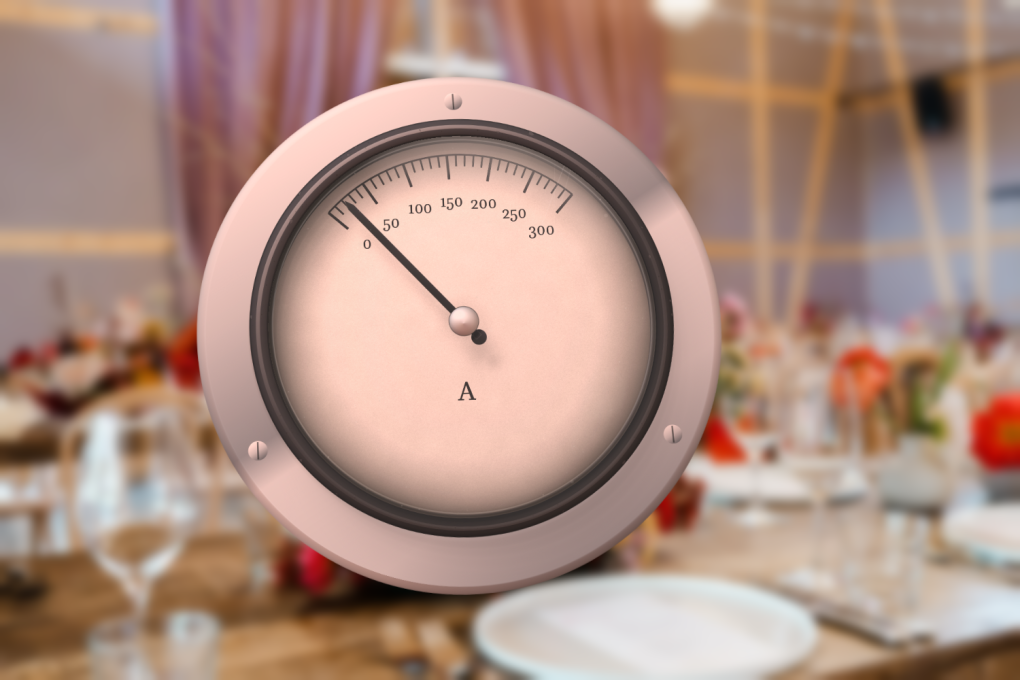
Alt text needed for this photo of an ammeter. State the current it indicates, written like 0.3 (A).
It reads 20 (A)
